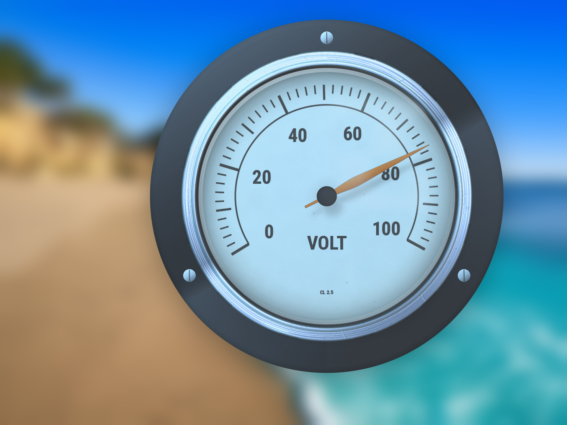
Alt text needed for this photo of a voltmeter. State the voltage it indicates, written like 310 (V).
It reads 77 (V)
